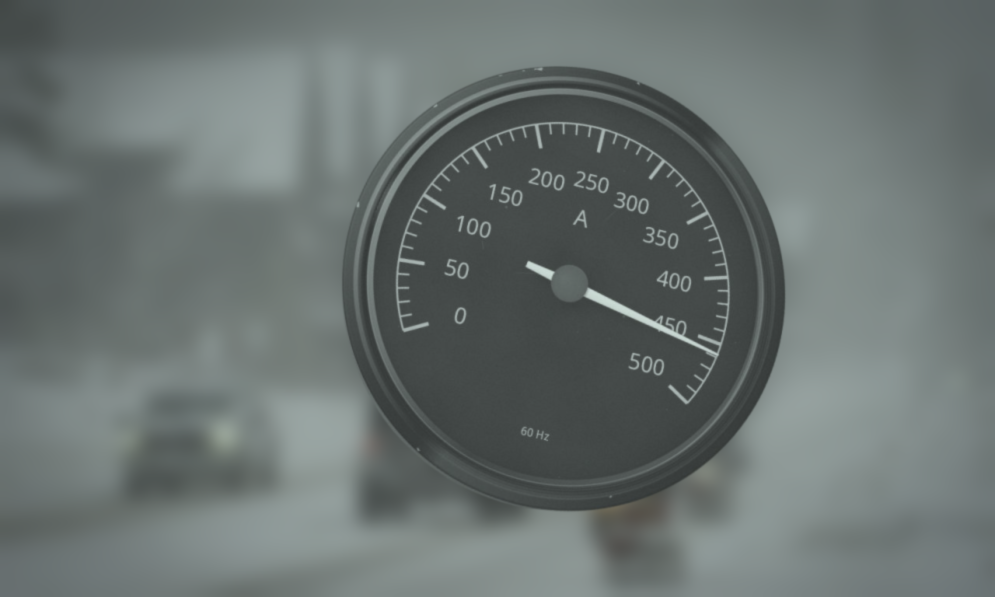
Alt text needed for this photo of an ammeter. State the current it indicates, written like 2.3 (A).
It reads 460 (A)
